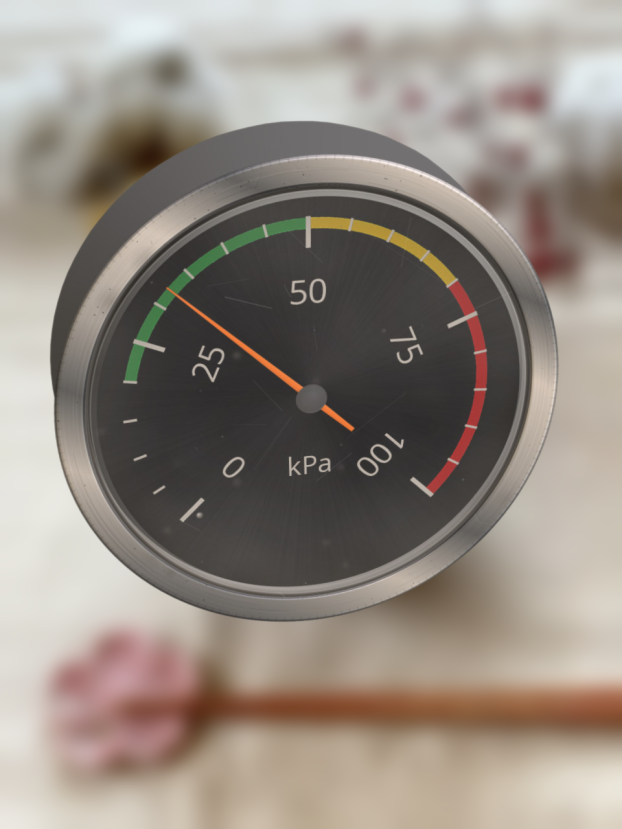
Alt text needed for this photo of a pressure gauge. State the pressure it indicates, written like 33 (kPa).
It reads 32.5 (kPa)
